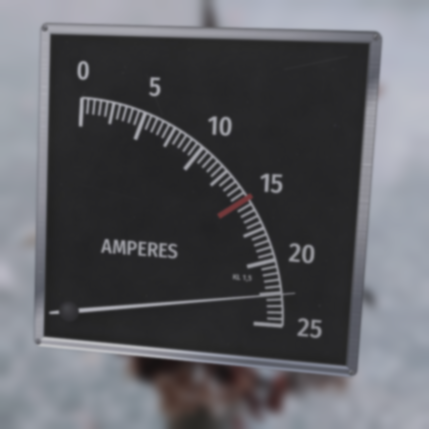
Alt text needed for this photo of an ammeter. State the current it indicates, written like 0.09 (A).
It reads 22.5 (A)
